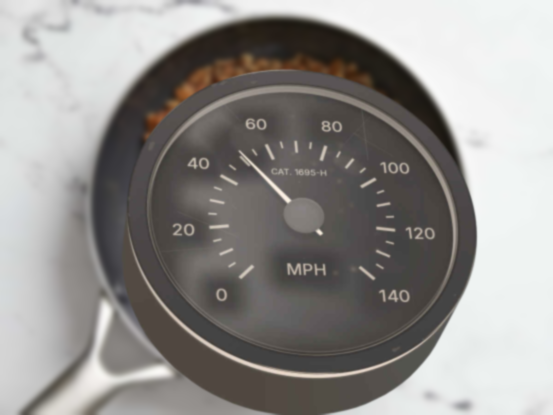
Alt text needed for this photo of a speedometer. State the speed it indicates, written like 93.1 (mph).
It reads 50 (mph)
